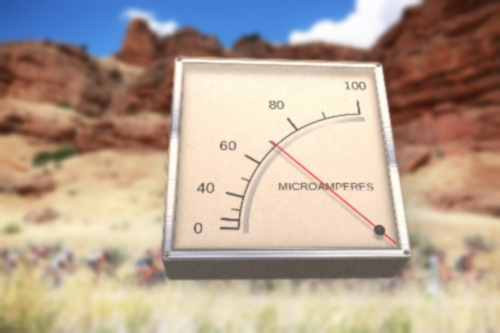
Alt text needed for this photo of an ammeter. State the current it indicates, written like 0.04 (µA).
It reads 70 (µA)
